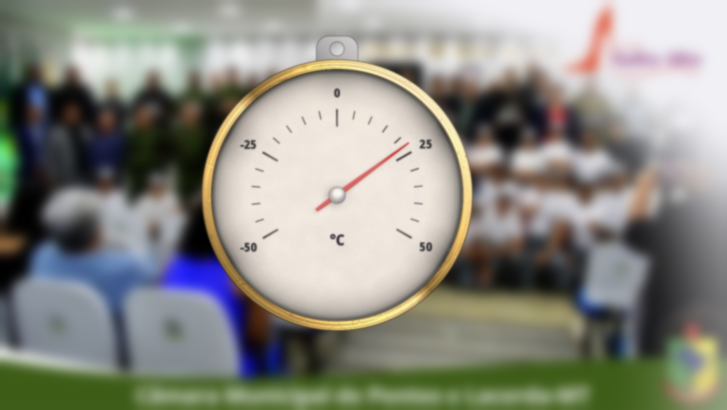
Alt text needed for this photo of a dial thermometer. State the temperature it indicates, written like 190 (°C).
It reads 22.5 (°C)
